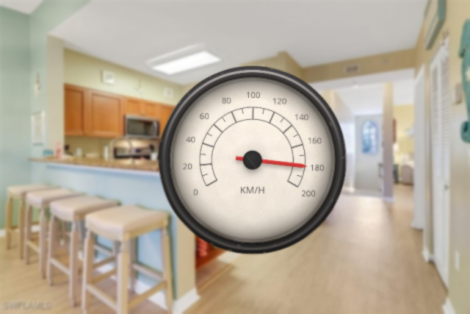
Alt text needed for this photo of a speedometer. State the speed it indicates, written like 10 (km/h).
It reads 180 (km/h)
